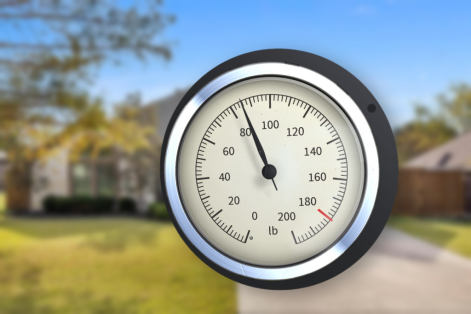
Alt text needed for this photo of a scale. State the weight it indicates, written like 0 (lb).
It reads 86 (lb)
